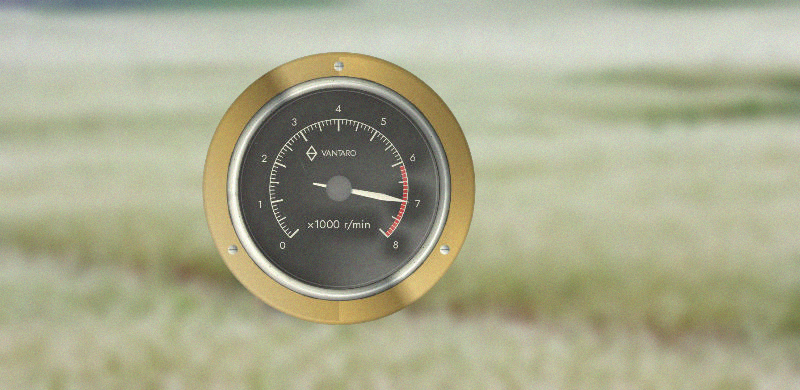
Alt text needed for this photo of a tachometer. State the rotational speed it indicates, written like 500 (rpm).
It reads 7000 (rpm)
